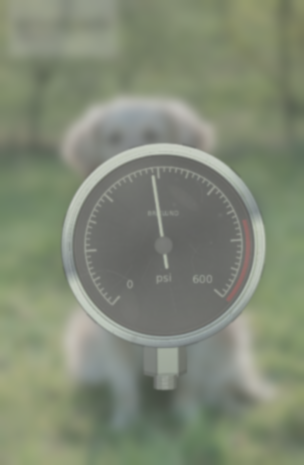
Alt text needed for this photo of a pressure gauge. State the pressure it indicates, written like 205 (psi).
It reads 290 (psi)
